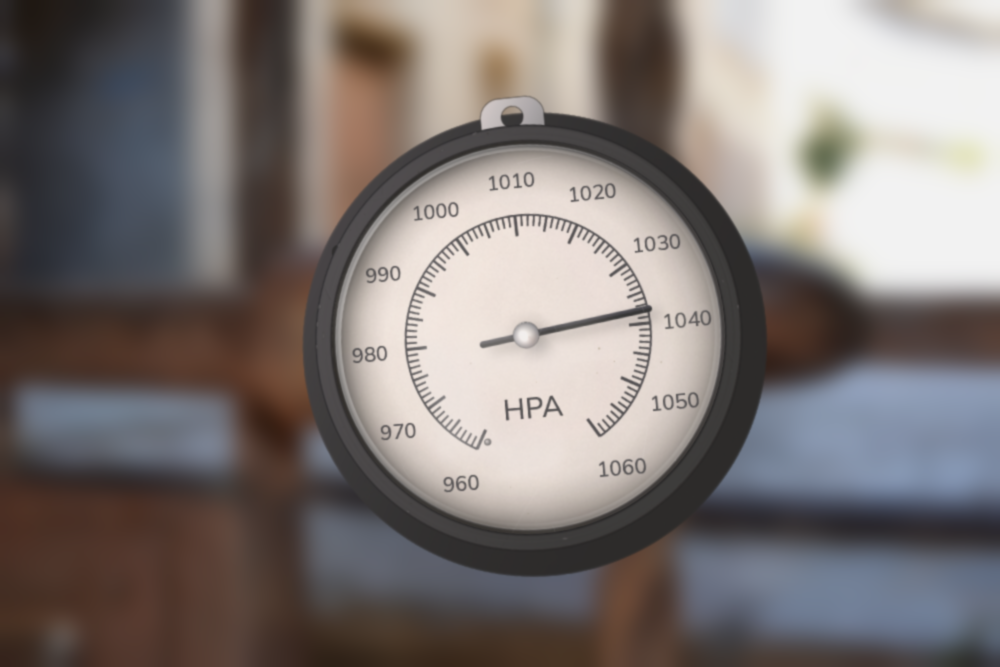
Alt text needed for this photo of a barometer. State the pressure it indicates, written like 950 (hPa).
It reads 1038 (hPa)
